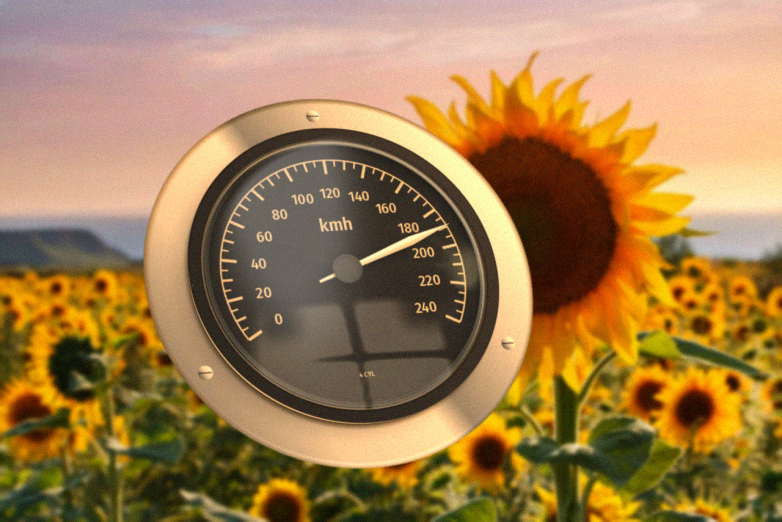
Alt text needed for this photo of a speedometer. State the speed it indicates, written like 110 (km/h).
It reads 190 (km/h)
